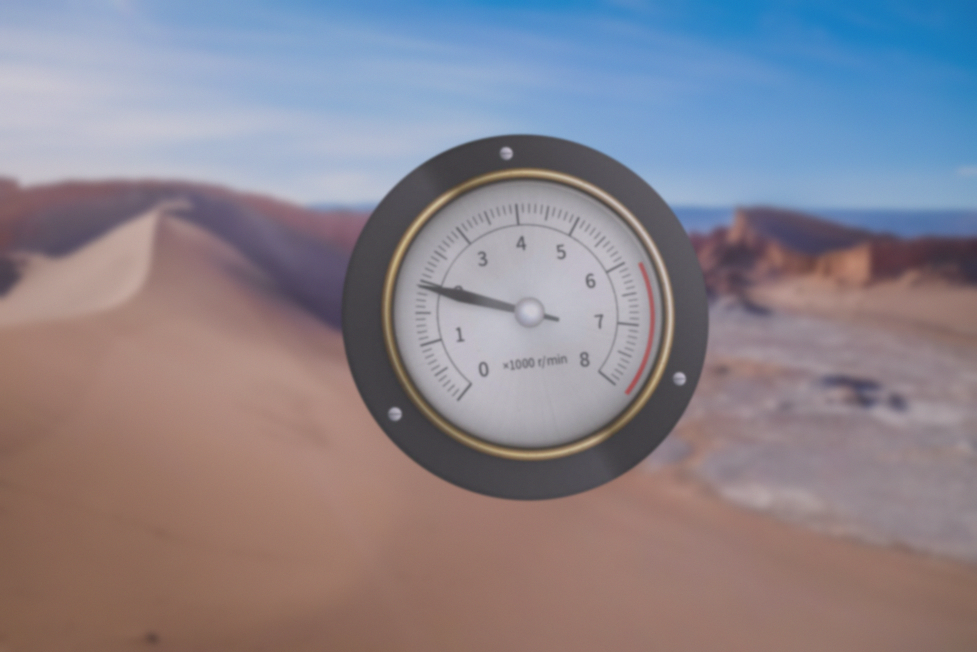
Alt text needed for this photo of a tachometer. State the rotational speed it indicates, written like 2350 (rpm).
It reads 1900 (rpm)
